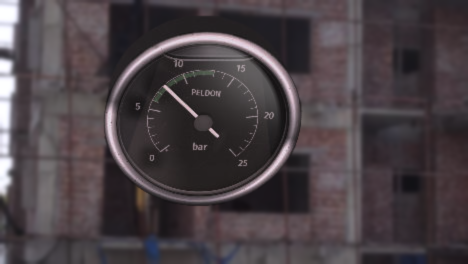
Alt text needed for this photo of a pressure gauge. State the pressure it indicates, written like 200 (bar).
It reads 8 (bar)
